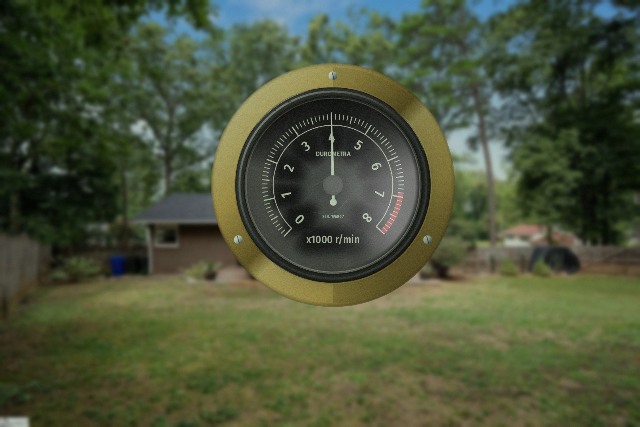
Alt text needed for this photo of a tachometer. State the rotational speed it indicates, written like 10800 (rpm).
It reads 4000 (rpm)
